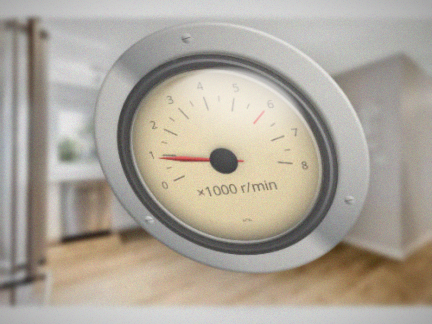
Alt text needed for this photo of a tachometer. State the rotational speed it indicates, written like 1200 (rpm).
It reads 1000 (rpm)
